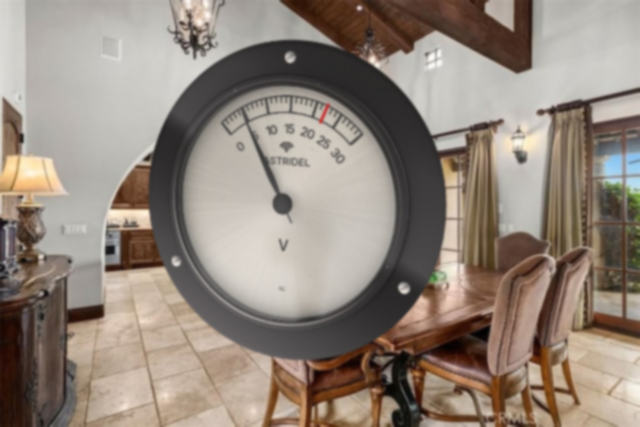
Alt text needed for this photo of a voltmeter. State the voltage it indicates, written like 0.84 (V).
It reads 5 (V)
